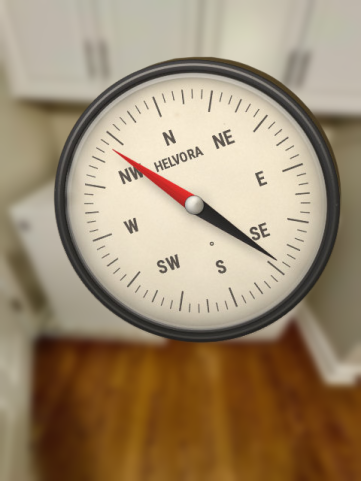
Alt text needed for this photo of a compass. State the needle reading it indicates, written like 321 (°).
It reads 325 (°)
